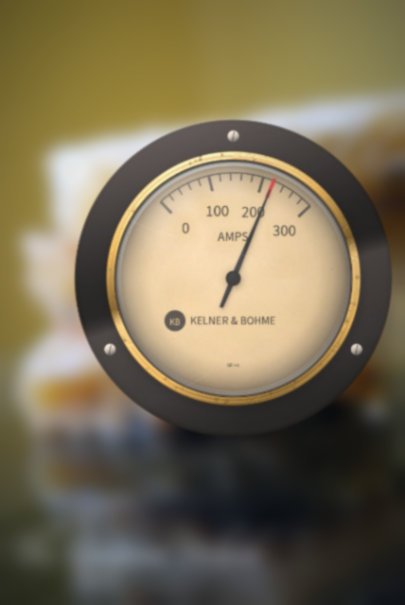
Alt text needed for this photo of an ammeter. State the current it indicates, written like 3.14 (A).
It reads 220 (A)
